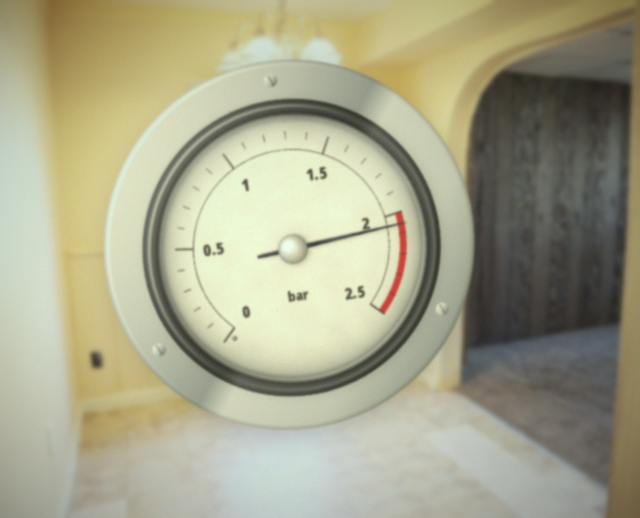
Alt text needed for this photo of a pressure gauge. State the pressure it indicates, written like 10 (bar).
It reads 2.05 (bar)
